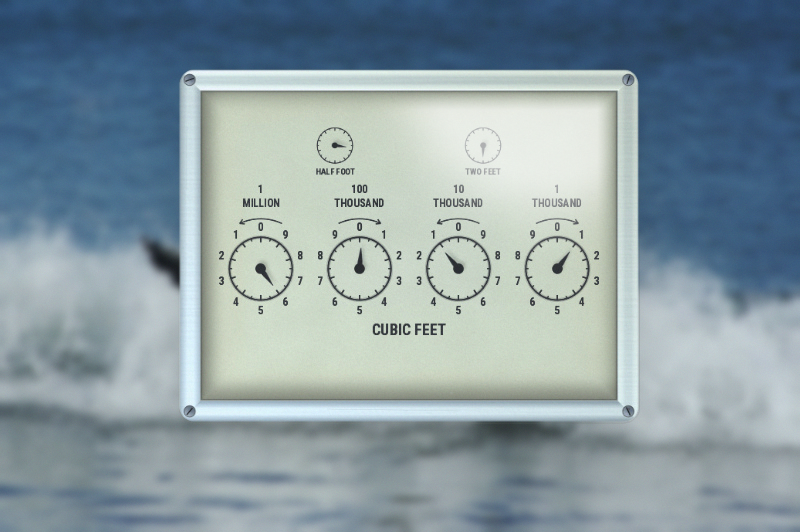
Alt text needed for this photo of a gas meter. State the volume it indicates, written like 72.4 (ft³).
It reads 601100 (ft³)
